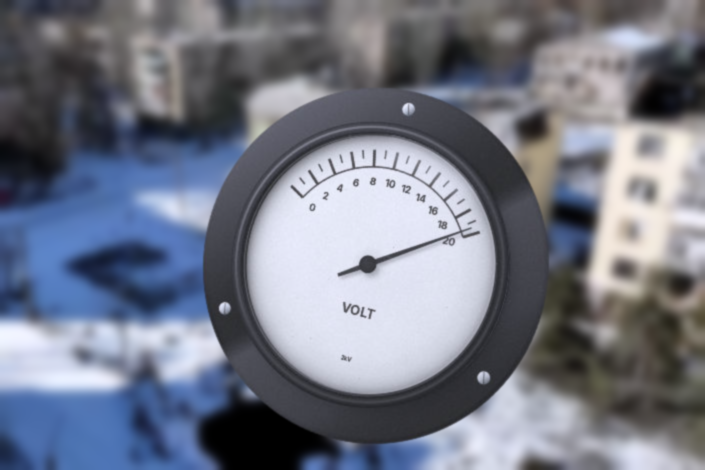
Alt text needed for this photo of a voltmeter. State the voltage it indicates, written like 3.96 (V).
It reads 19.5 (V)
